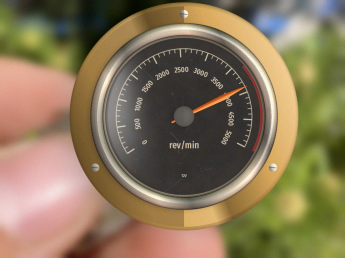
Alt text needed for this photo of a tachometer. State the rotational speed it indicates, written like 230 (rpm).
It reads 3900 (rpm)
